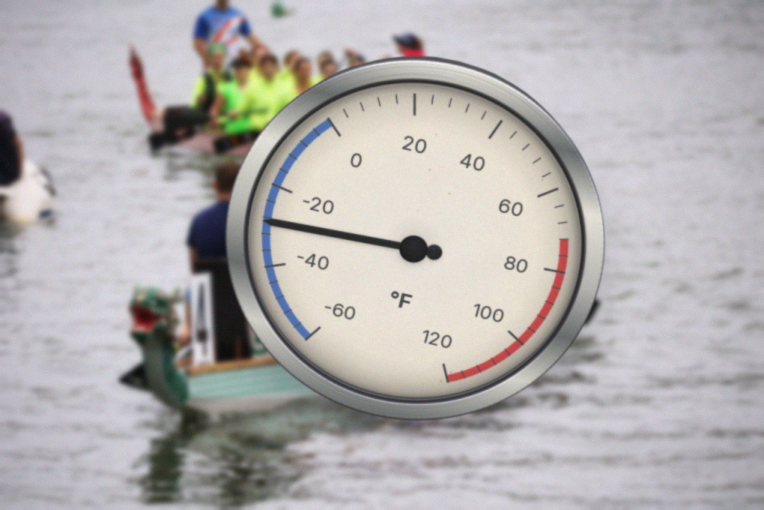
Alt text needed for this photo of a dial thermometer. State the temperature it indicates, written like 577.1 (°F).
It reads -28 (°F)
